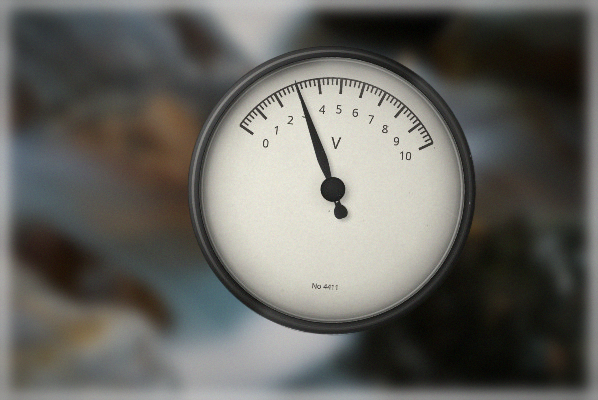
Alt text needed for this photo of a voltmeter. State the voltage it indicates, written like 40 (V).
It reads 3 (V)
